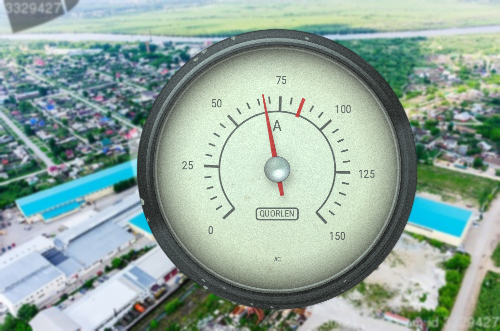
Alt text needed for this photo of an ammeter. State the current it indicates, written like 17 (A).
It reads 67.5 (A)
